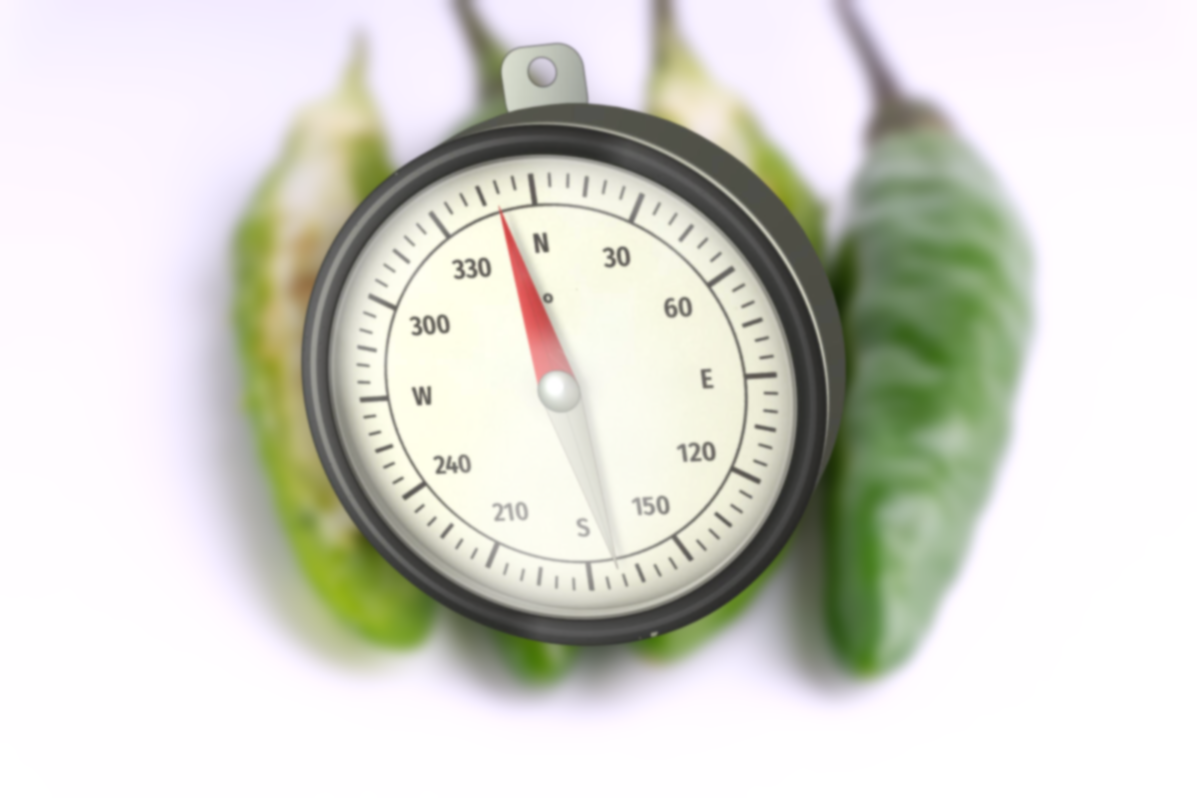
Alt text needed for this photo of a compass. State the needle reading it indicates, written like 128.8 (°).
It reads 350 (°)
